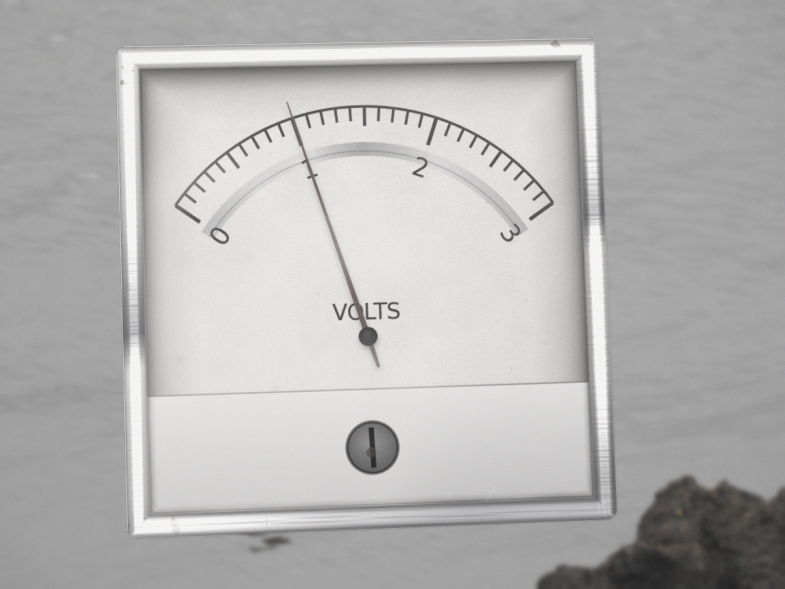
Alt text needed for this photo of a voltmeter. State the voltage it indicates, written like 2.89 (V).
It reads 1 (V)
